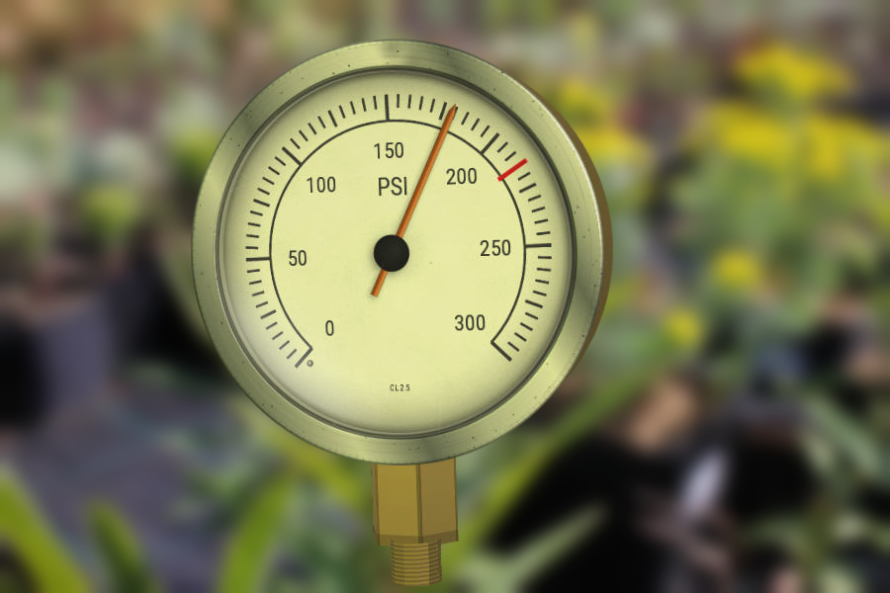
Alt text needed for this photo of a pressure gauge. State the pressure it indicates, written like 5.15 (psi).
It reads 180 (psi)
